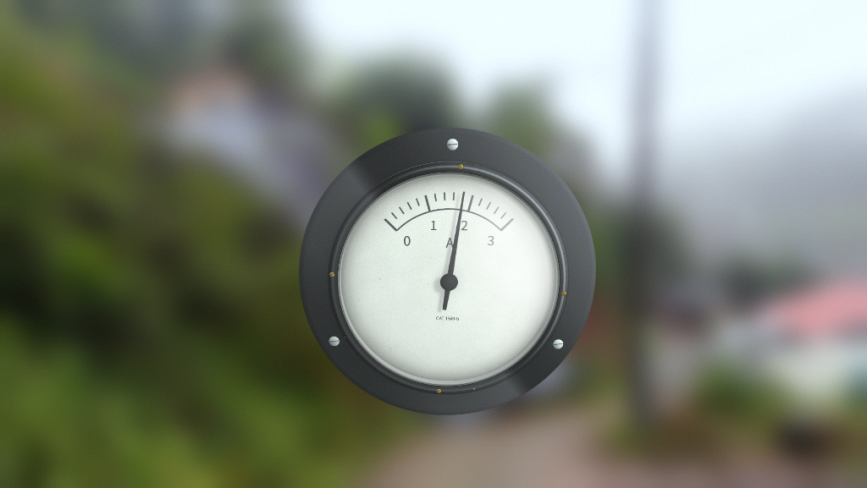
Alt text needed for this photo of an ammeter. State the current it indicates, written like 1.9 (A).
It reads 1.8 (A)
